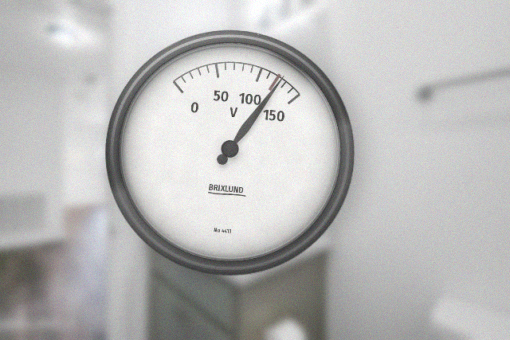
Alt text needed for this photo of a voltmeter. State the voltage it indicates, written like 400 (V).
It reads 125 (V)
